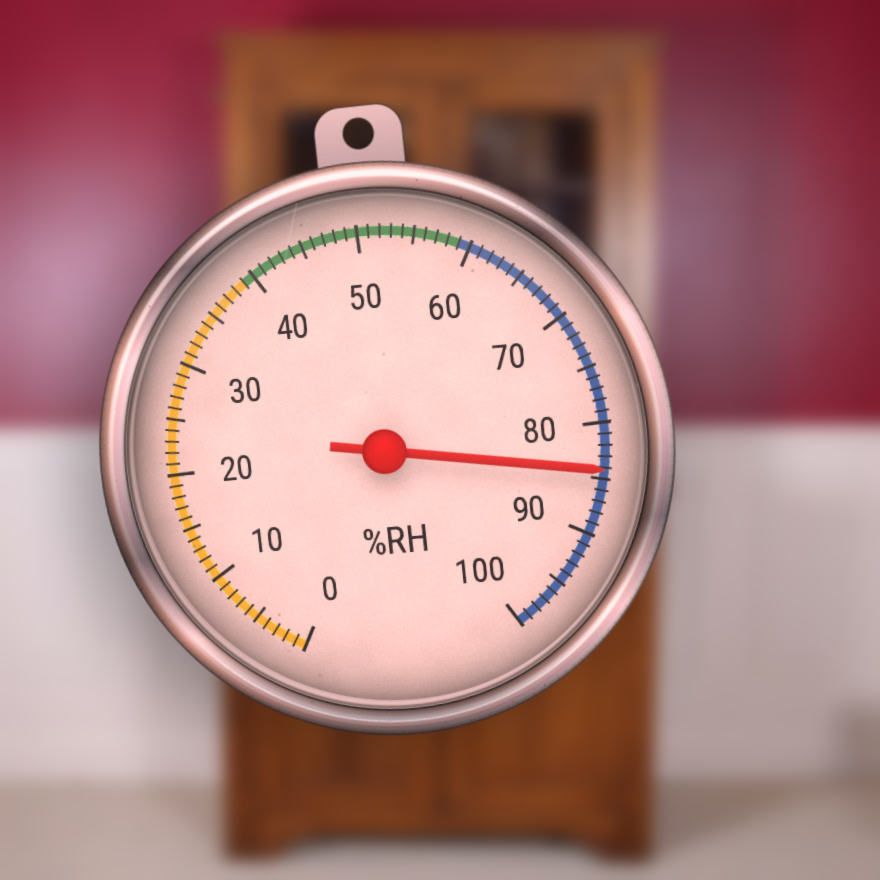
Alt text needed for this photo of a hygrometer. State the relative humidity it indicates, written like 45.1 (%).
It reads 84 (%)
